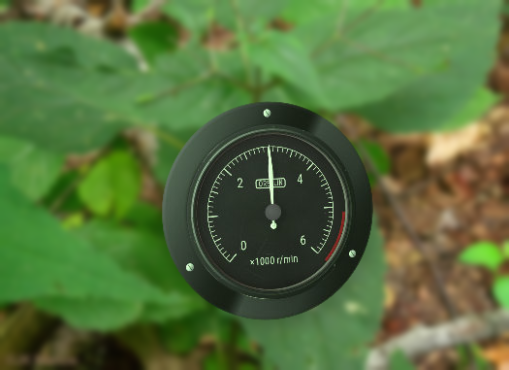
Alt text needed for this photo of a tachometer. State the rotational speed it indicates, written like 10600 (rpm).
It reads 3000 (rpm)
